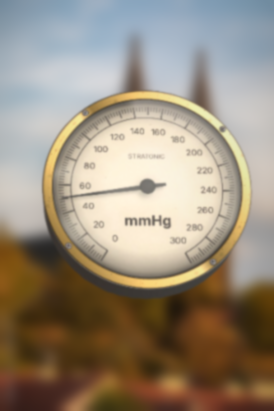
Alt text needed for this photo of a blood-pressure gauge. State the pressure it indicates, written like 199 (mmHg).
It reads 50 (mmHg)
